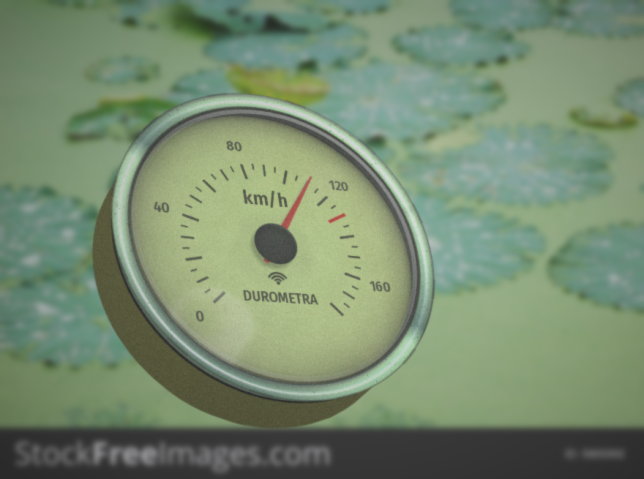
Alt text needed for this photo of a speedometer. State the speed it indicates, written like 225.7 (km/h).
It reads 110 (km/h)
